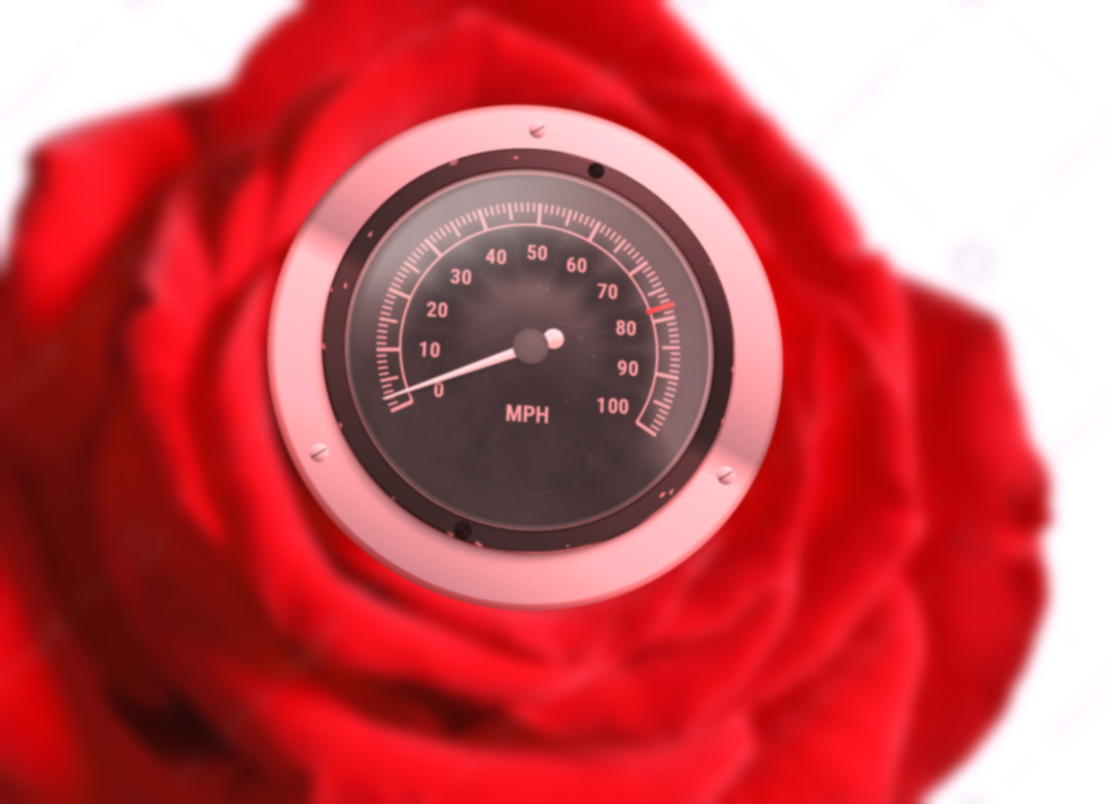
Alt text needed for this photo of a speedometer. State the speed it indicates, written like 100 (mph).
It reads 2 (mph)
